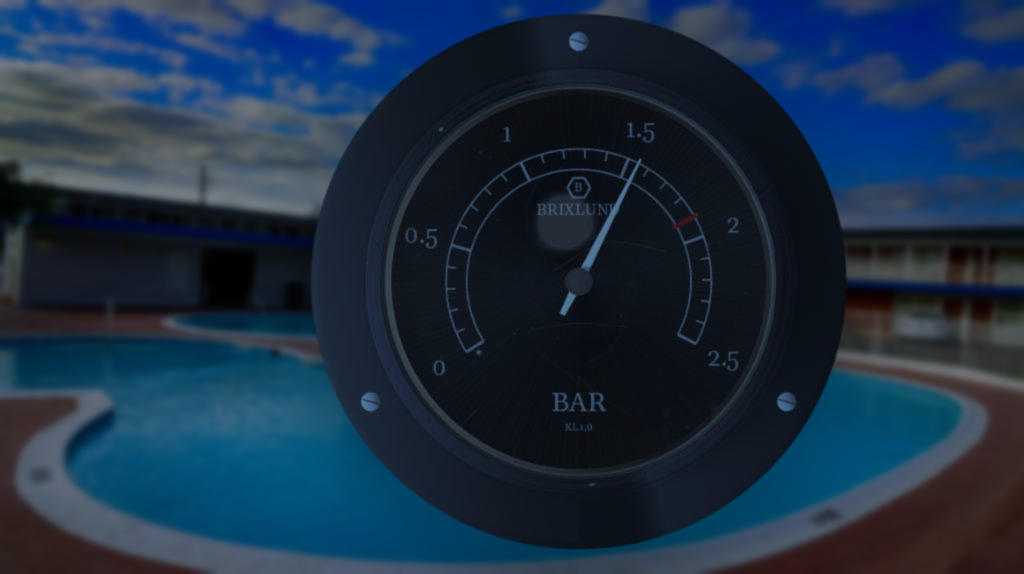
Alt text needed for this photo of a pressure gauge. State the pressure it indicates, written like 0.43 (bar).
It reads 1.55 (bar)
